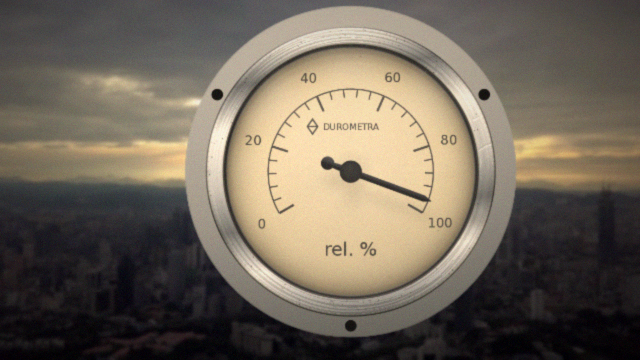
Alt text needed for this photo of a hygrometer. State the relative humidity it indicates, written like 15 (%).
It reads 96 (%)
